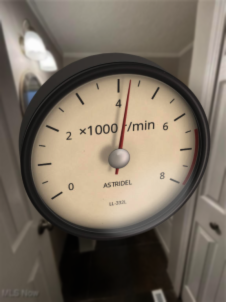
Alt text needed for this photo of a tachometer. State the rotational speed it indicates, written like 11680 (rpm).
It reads 4250 (rpm)
